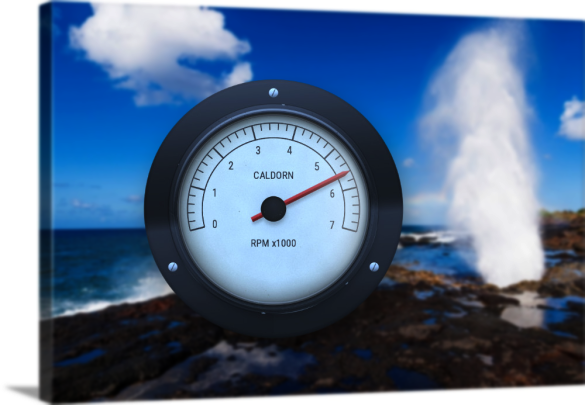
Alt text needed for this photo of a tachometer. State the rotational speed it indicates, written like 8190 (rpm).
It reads 5600 (rpm)
